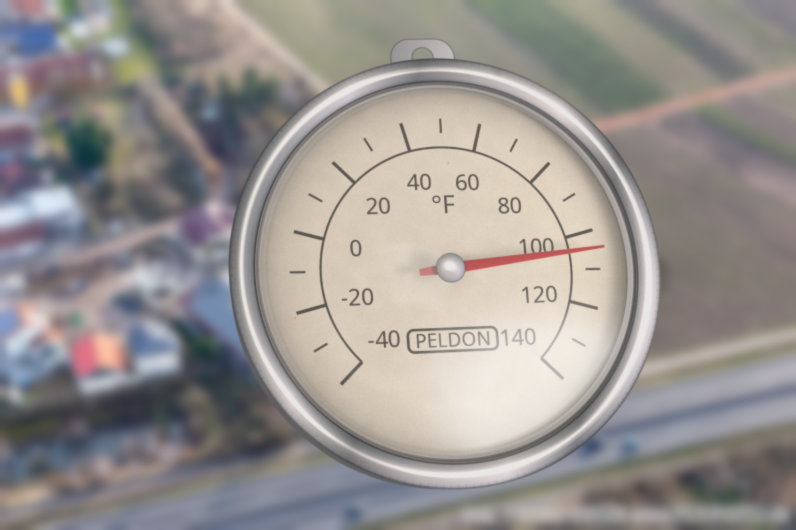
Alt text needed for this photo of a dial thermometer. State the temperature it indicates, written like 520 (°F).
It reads 105 (°F)
